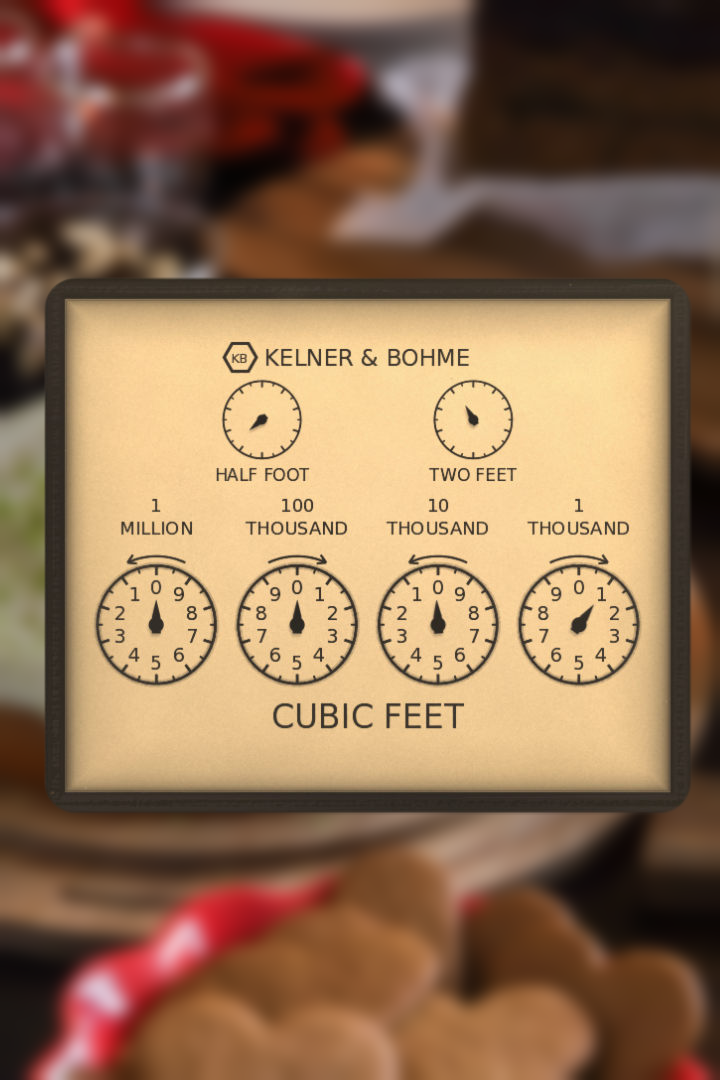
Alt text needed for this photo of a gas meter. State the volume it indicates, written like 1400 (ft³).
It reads 100 (ft³)
